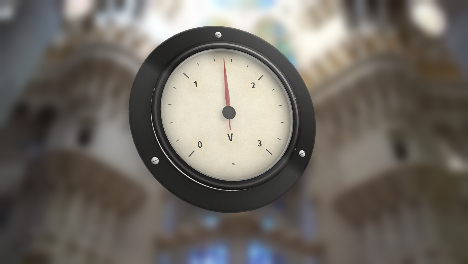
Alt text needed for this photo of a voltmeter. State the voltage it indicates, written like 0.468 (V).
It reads 1.5 (V)
